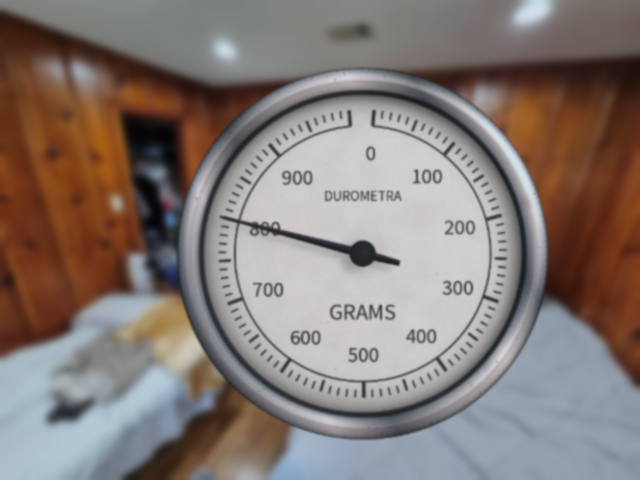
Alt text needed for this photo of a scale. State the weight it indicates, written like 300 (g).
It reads 800 (g)
